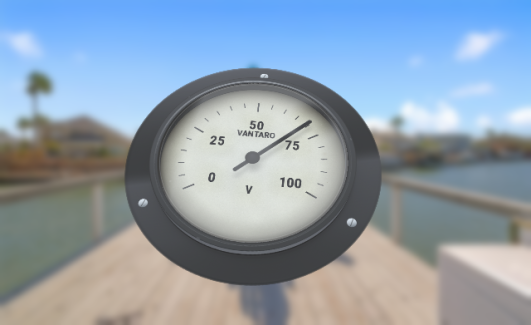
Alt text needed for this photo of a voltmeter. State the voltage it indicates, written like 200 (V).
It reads 70 (V)
